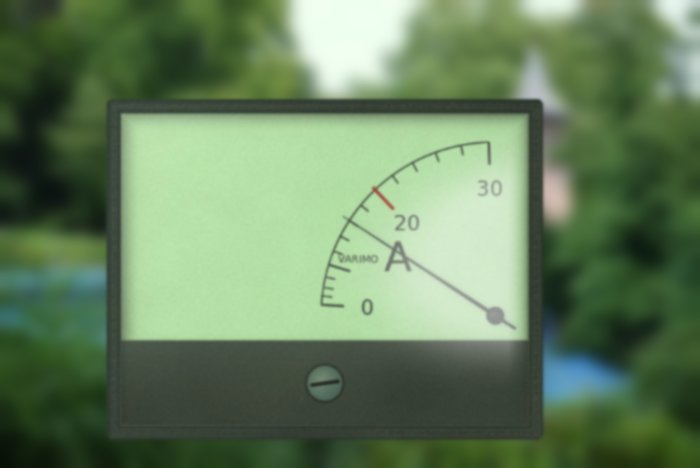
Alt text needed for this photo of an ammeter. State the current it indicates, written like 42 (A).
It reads 16 (A)
